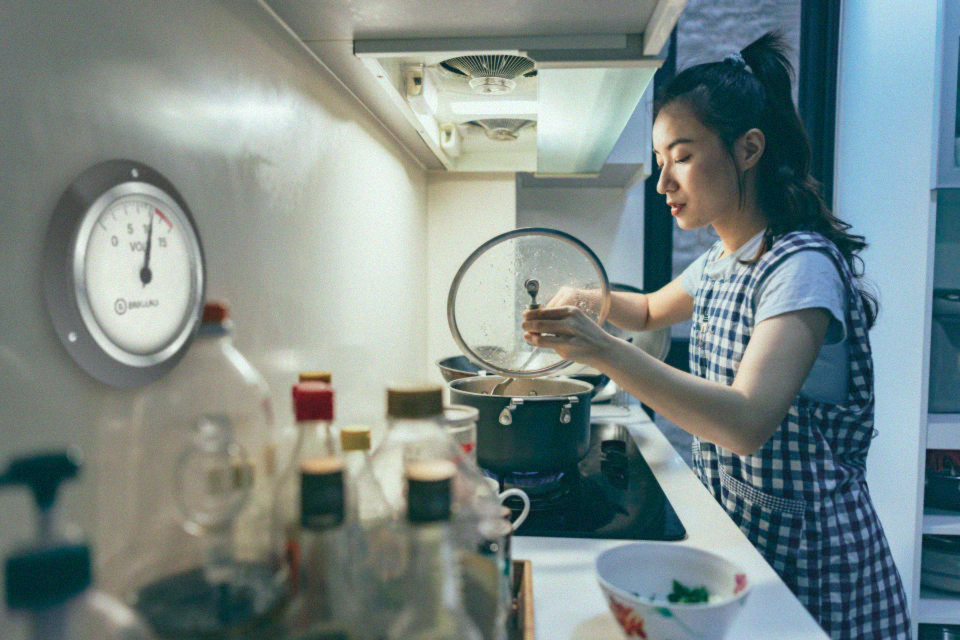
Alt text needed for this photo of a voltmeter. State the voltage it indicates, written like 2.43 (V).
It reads 10 (V)
